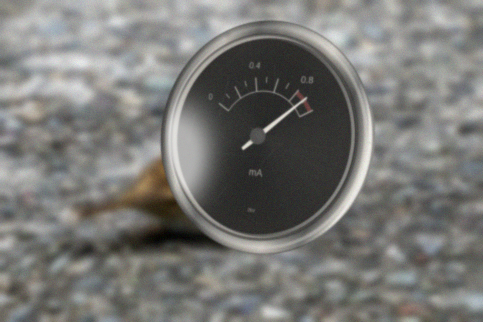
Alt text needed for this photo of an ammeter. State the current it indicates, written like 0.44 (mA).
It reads 0.9 (mA)
